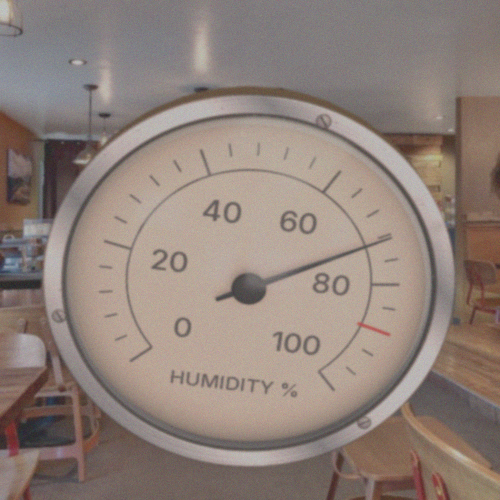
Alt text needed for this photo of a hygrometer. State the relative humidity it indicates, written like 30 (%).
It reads 72 (%)
